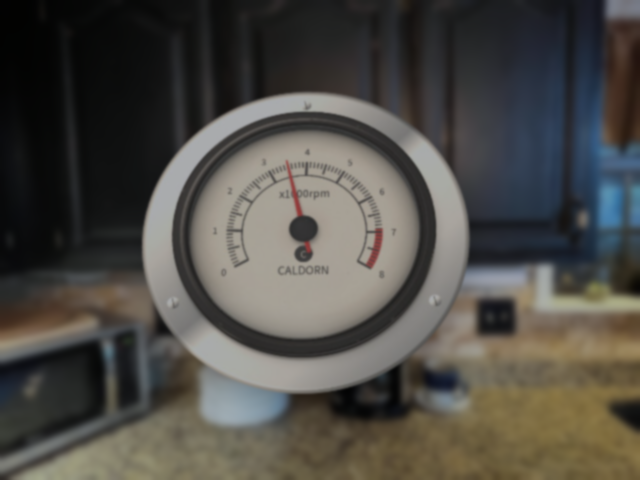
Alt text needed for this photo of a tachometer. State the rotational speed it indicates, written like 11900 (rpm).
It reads 3500 (rpm)
